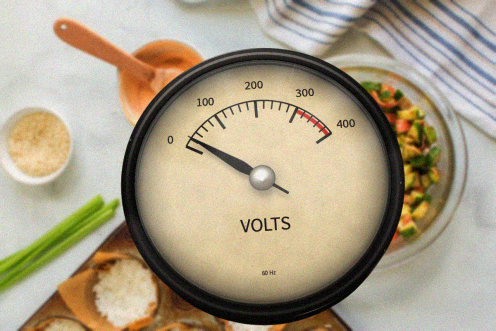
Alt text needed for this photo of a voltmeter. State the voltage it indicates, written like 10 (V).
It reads 20 (V)
